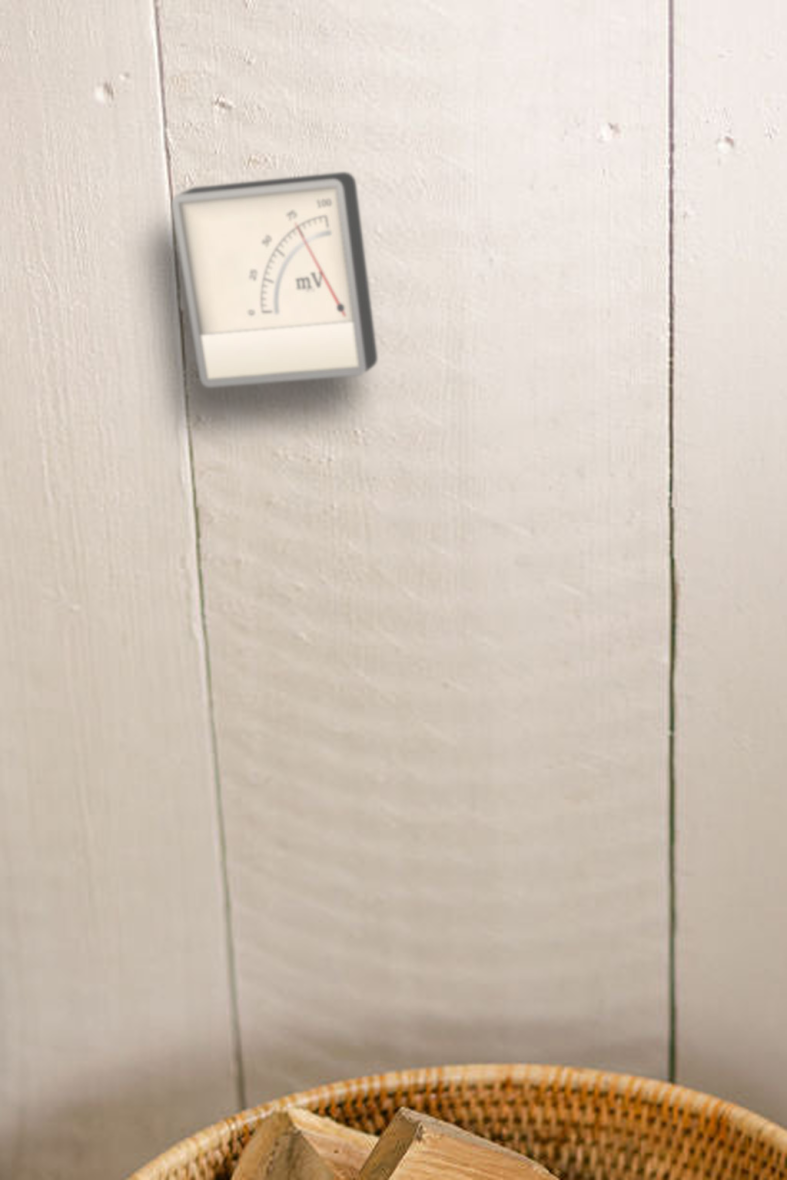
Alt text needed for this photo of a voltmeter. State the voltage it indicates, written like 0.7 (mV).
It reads 75 (mV)
